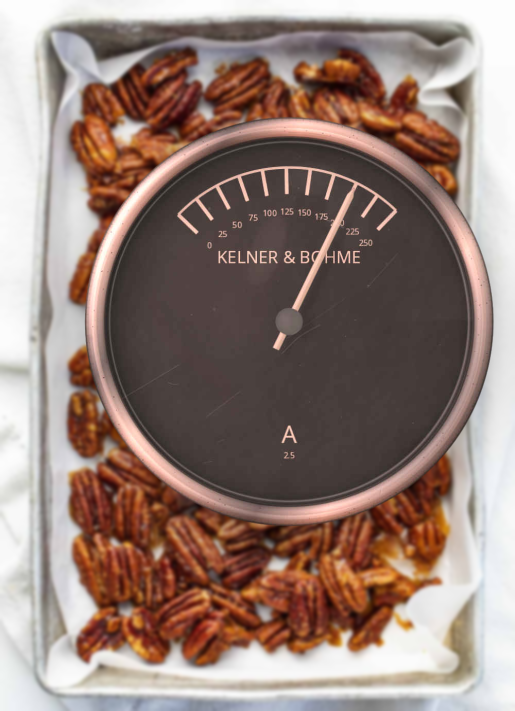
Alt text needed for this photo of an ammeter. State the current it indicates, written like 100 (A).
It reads 200 (A)
